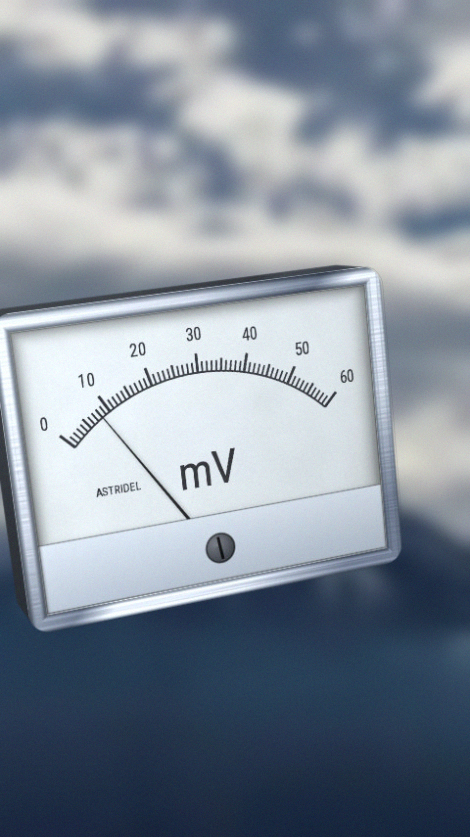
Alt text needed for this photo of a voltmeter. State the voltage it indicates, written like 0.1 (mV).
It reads 8 (mV)
